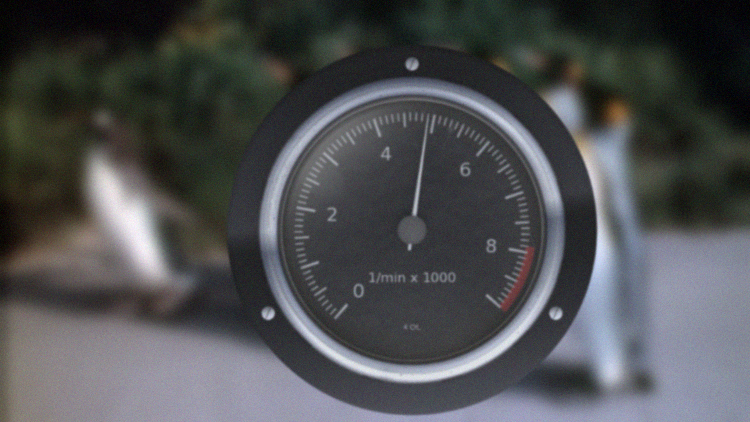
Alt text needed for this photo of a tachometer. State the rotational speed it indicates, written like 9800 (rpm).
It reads 4900 (rpm)
